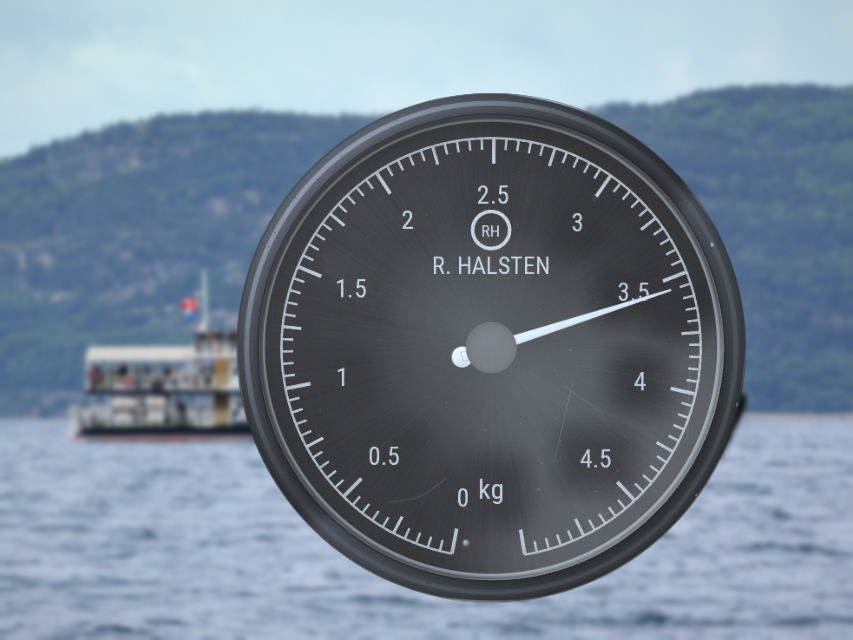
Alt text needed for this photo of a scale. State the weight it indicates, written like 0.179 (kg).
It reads 3.55 (kg)
